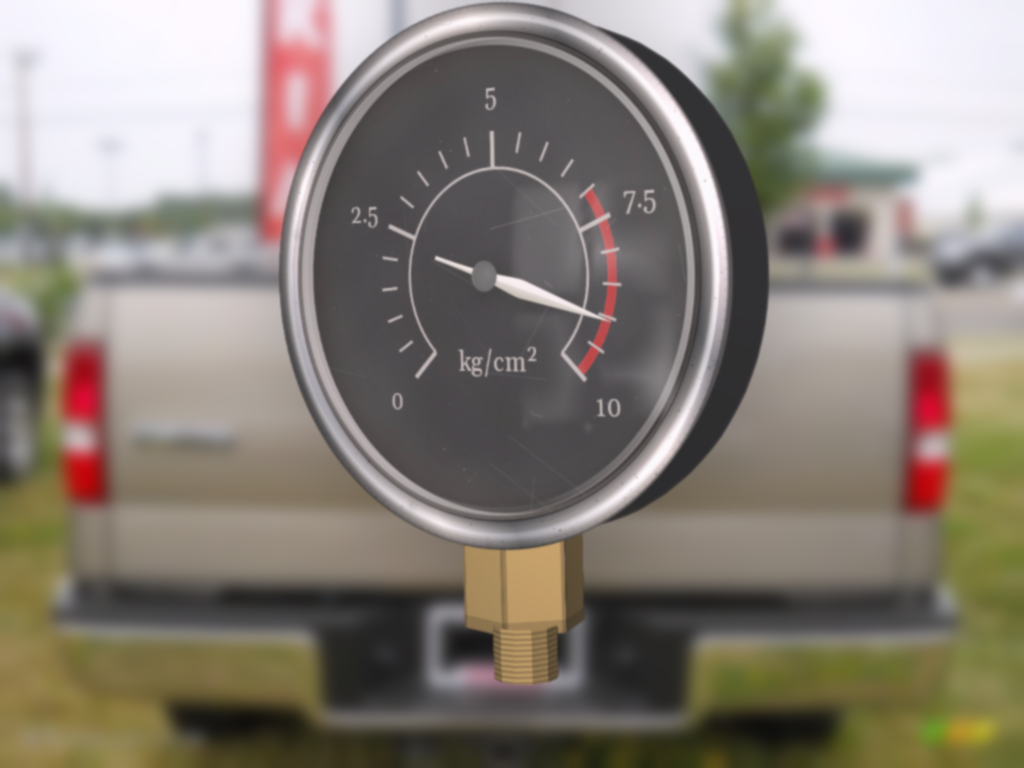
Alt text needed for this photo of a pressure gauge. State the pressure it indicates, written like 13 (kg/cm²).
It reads 9 (kg/cm²)
